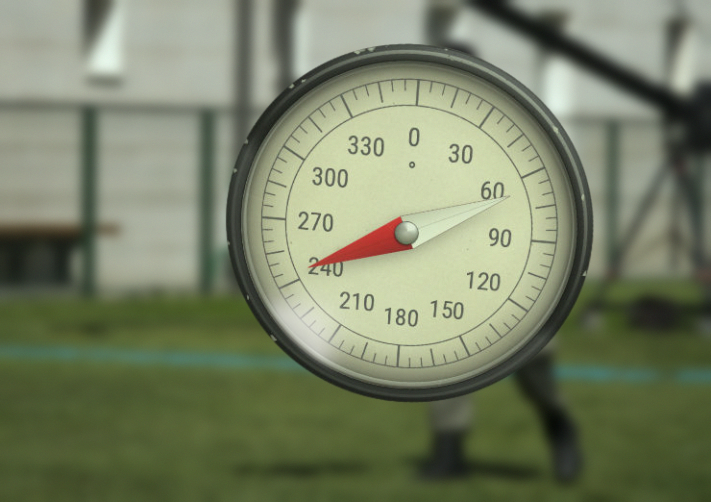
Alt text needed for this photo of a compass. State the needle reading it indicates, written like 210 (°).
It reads 245 (°)
